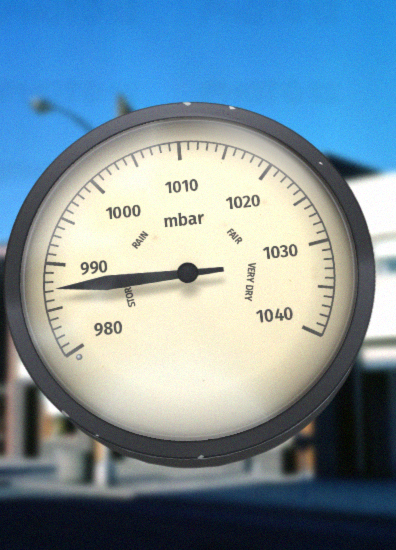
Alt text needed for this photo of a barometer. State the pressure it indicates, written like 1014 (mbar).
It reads 987 (mbar)
